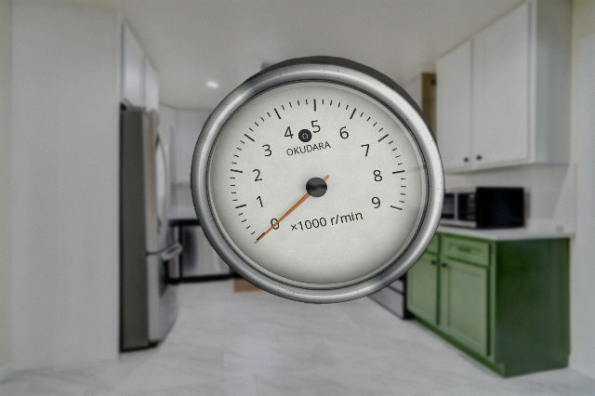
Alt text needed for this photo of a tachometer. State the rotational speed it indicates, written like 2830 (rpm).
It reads 0 (rpm)
